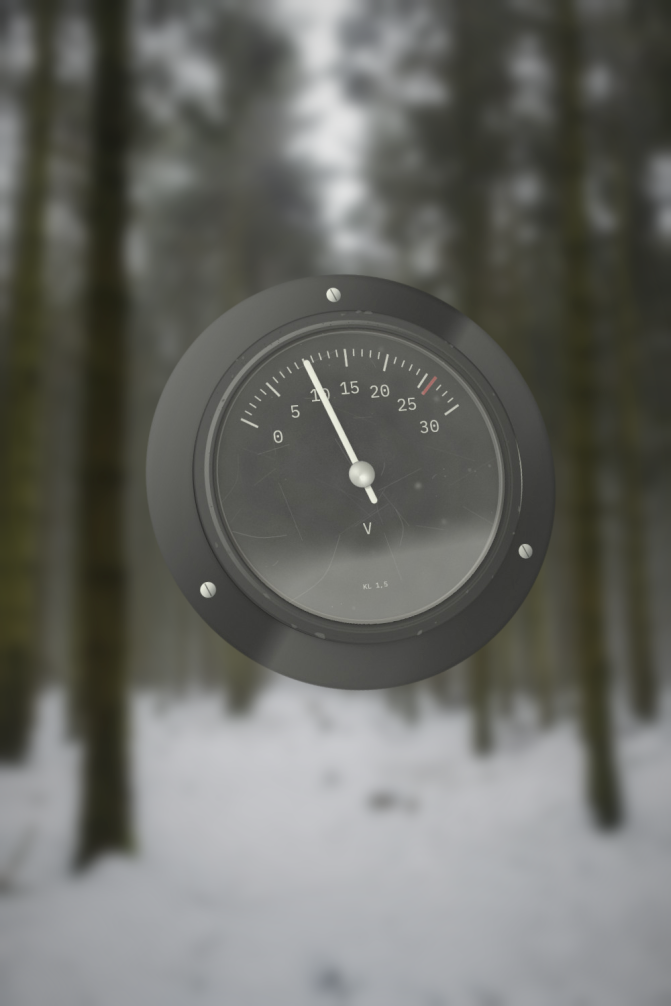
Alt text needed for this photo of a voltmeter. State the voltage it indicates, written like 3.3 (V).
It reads 10 (V)
